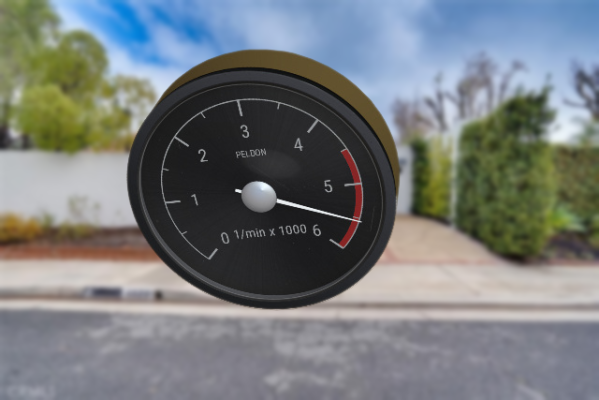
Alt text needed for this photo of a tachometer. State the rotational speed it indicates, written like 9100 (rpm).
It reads 5500 (rpm)
